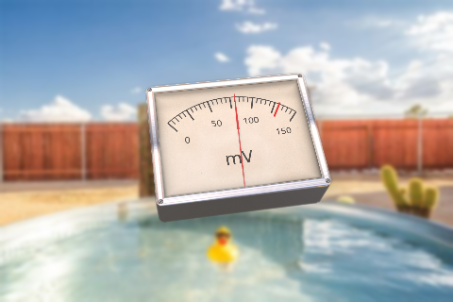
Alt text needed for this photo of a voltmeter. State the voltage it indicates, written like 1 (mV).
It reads 80 (mV)
